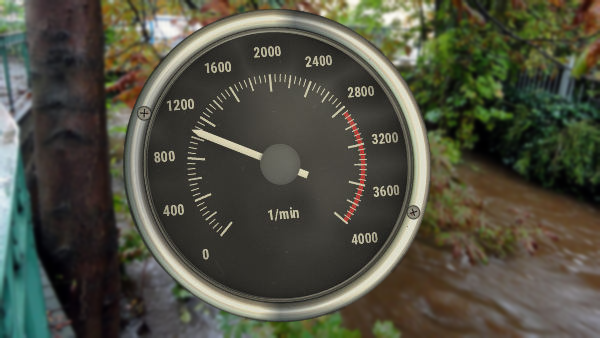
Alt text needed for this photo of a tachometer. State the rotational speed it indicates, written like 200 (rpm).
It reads 1050 (rpm)
